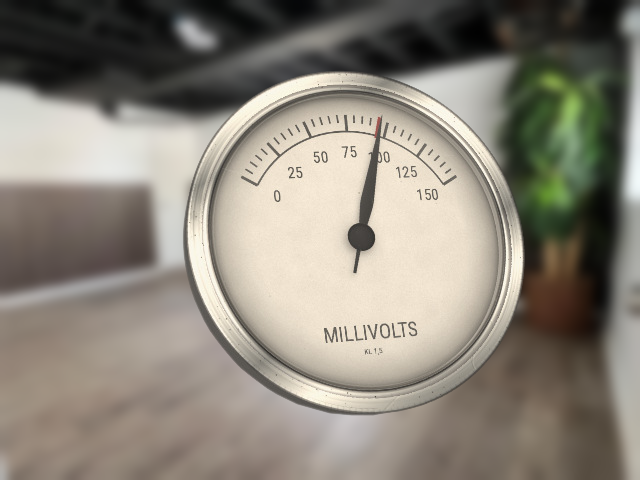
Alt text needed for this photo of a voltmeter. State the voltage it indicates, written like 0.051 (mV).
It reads 95 (mV)
